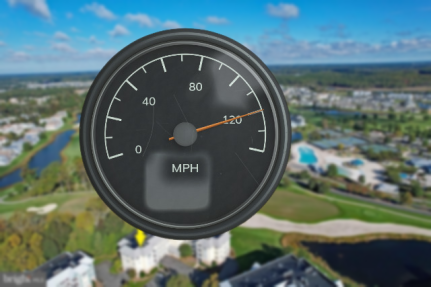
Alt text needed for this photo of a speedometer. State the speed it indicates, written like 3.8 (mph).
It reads 120 (mph)
